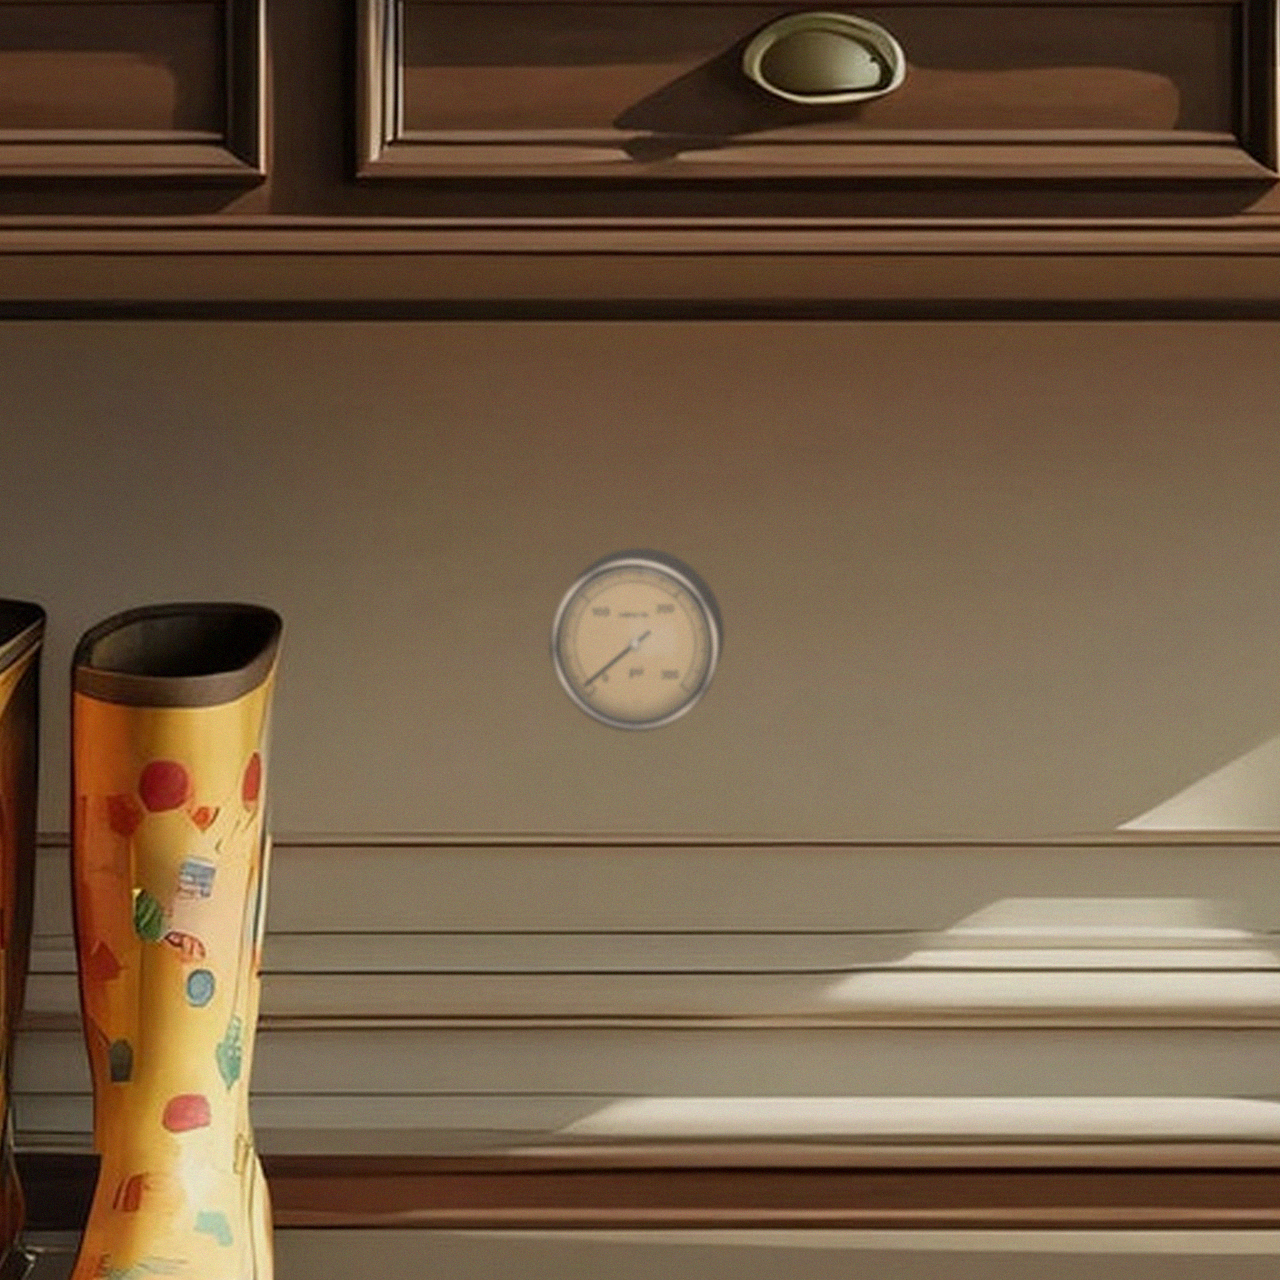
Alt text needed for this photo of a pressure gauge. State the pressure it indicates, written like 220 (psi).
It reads 10 (psi)
